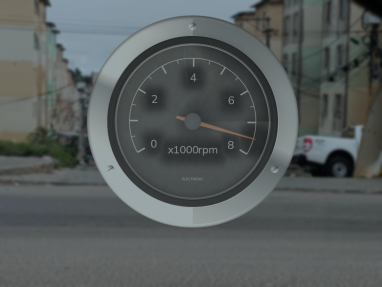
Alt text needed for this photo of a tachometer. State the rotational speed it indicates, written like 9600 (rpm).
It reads 7500 (rpm)
